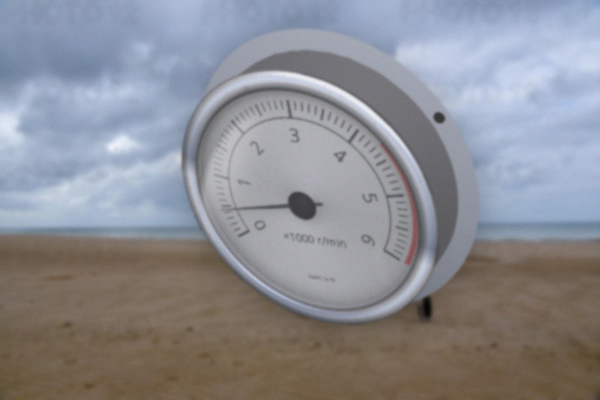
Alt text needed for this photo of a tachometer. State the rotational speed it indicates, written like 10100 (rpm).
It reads 500 (rpm)
